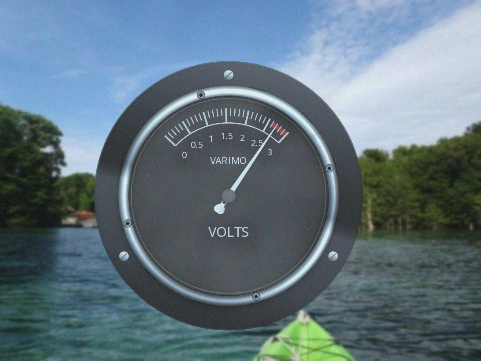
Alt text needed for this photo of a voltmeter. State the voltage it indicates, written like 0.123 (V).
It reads 2.7 (V)
